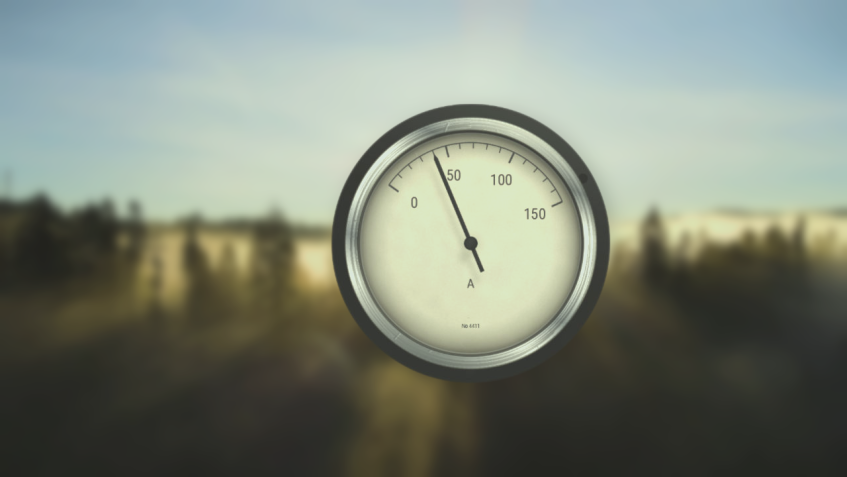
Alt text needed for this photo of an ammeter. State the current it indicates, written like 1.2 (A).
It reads 40 (A)
